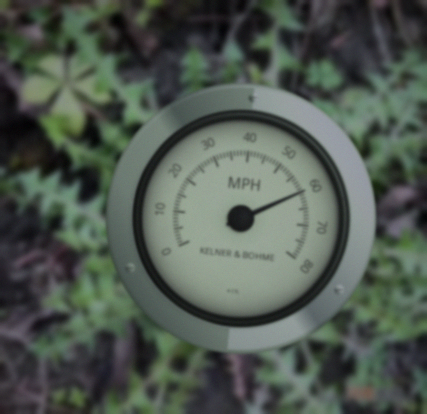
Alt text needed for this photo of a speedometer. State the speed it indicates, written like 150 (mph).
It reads 60 (mph)
